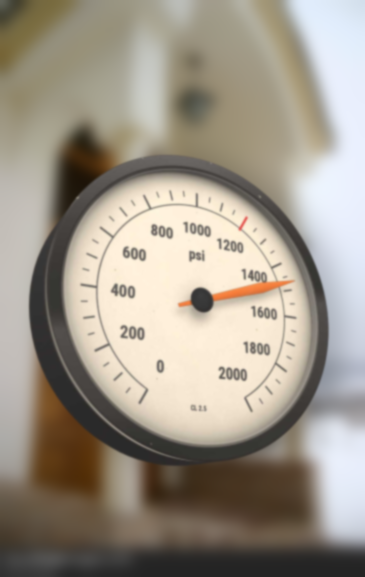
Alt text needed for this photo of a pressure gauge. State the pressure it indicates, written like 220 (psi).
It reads 1475 (psi)
